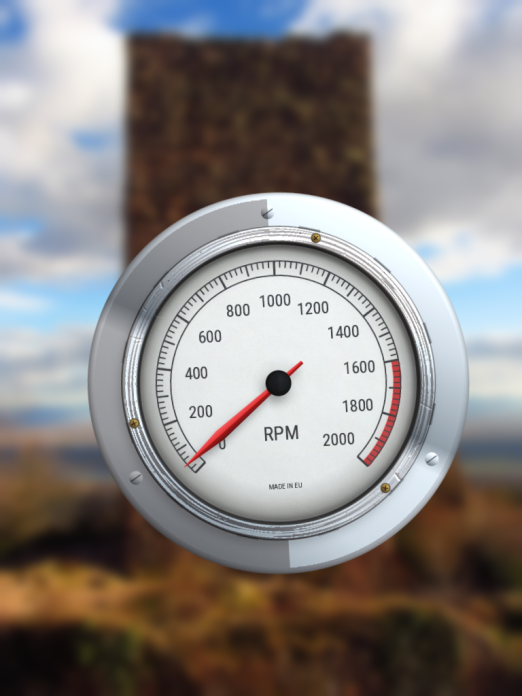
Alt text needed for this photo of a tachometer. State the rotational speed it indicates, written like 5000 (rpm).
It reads 40 (rpm)
